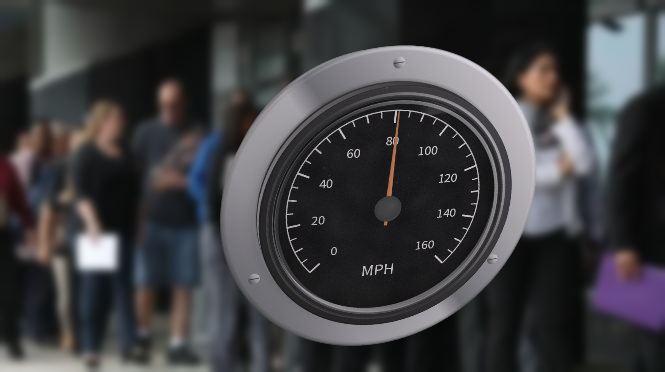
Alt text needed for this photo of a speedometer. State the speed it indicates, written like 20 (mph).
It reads 80 (mph)
